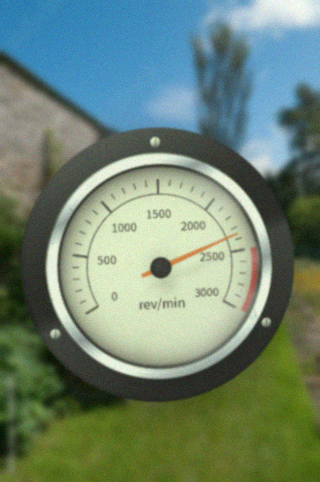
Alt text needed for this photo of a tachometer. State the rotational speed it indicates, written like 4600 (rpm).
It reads 2350 (rpm)
